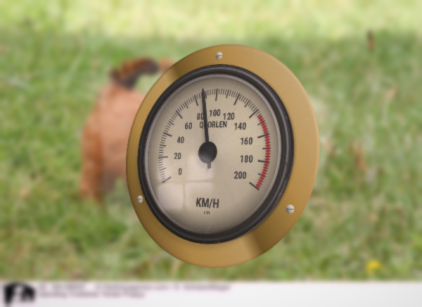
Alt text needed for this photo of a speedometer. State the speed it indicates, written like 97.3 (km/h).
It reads 90 (km/h)
